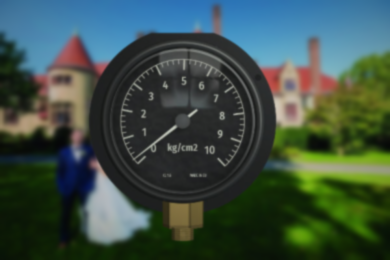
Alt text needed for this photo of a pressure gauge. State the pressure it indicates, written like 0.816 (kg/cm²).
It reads 0.2 (kg/cm²)
